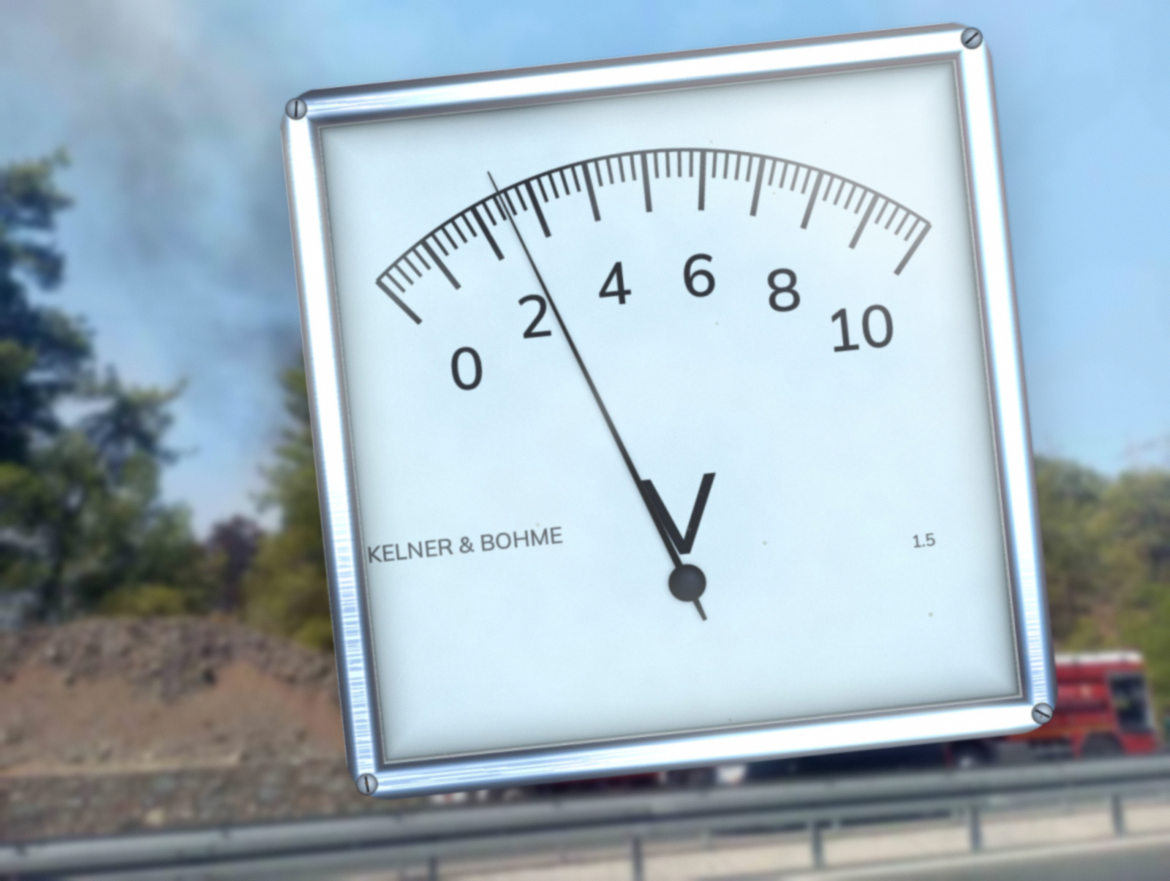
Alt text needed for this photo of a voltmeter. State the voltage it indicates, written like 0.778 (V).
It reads 2.5 (V)
